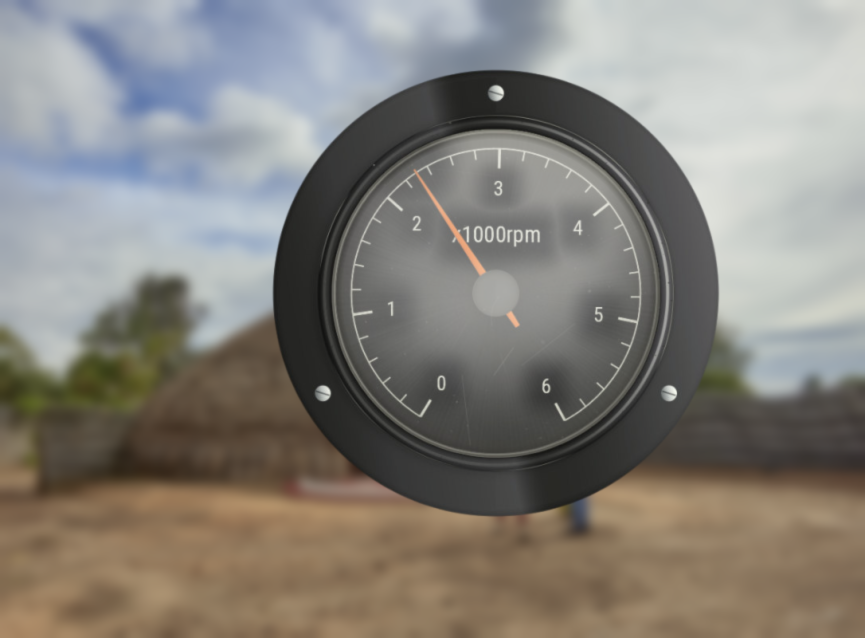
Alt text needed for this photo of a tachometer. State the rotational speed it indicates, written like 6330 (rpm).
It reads 2300 (rpm)
